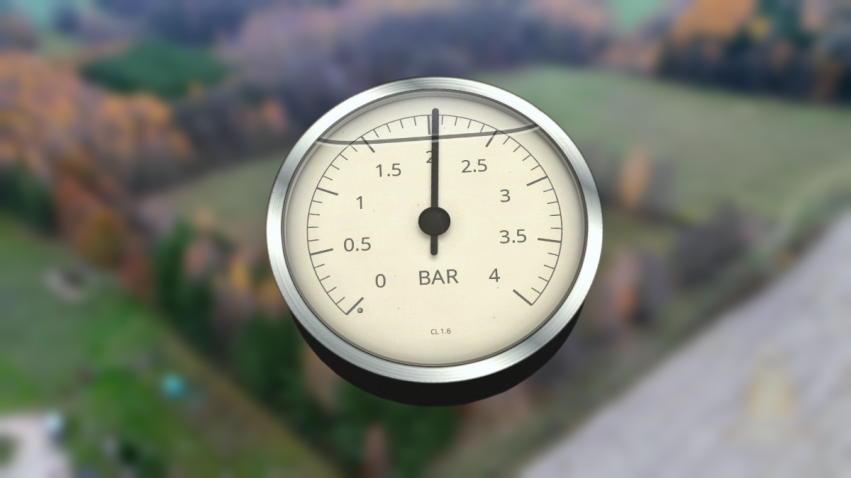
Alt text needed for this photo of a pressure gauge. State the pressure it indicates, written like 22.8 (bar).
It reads 2.05 (bar)
